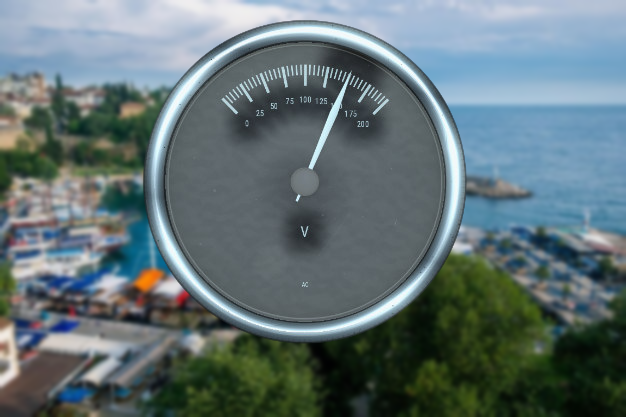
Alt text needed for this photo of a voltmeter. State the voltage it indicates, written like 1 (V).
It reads 150 (V)
